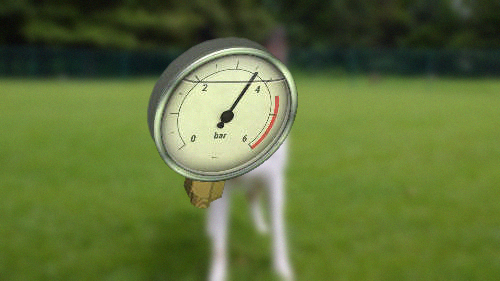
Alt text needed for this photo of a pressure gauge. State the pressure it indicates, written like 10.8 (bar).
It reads 3.5 (bar)
